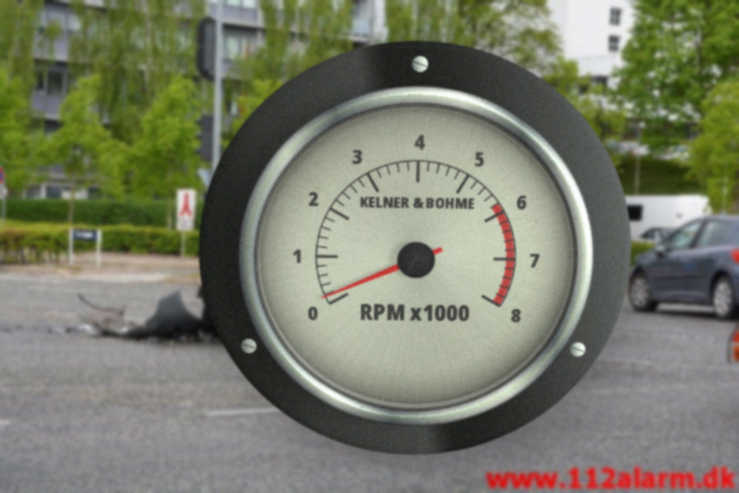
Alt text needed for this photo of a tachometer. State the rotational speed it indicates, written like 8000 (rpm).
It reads 200 (rpm)
